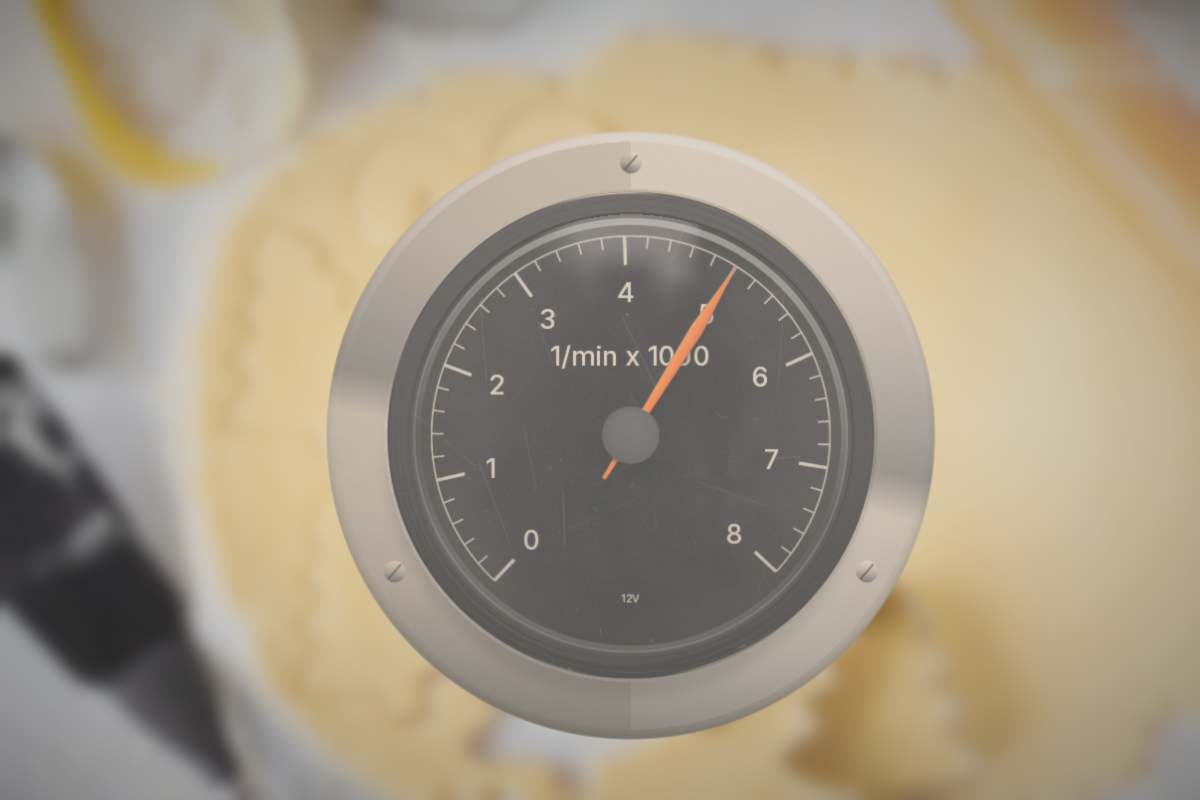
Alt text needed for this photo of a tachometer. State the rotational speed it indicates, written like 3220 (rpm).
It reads 5000 (rpm)
